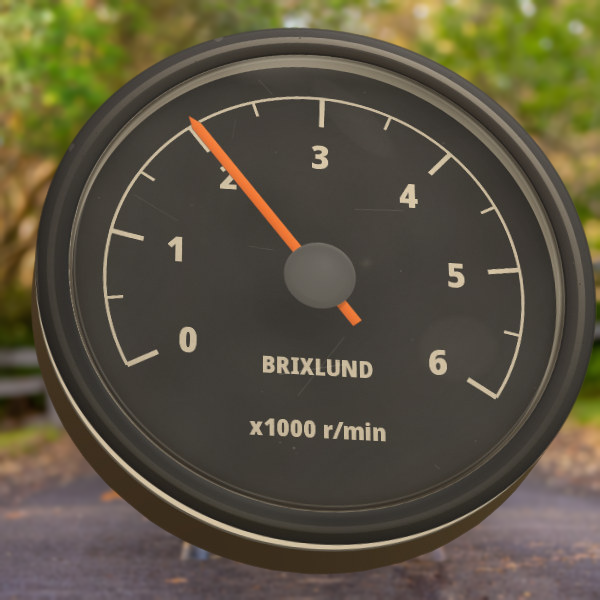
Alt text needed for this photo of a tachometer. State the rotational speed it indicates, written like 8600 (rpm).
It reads 2000 (rpm)
